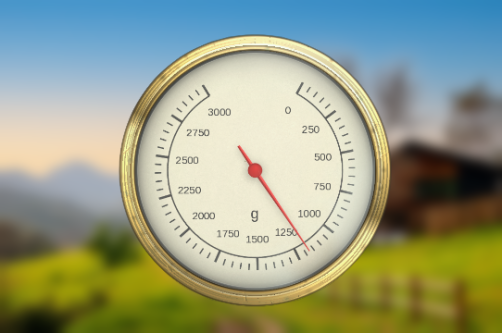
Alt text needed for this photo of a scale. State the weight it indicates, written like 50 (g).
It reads 1175 (g)
